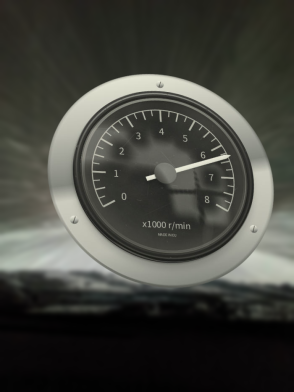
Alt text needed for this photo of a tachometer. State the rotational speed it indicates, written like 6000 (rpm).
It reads 6375 (rpm)
